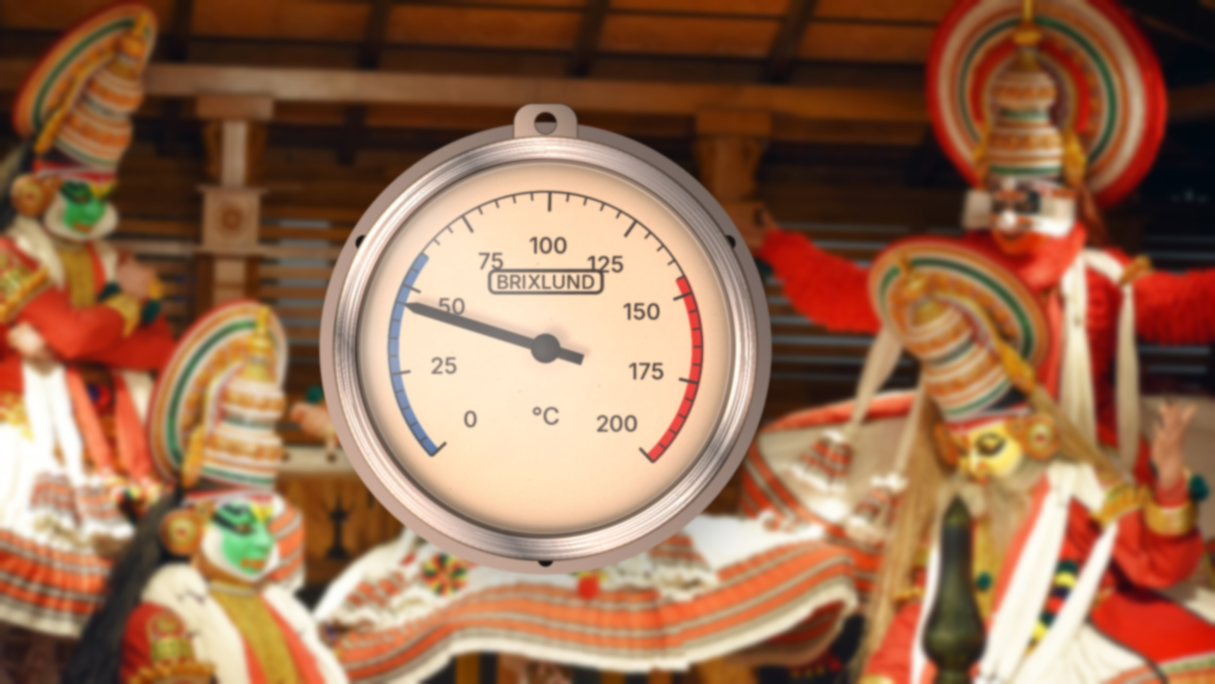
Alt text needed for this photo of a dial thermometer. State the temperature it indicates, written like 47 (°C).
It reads 45 (°C)
